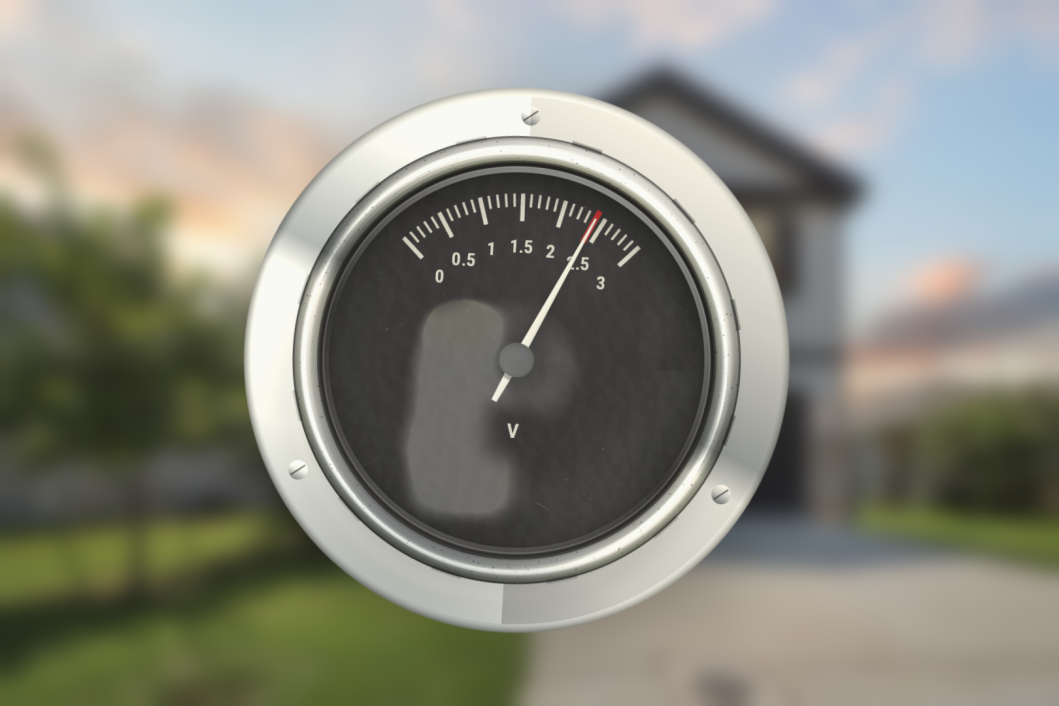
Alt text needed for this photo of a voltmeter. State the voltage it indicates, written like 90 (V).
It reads 2.4 (V)
